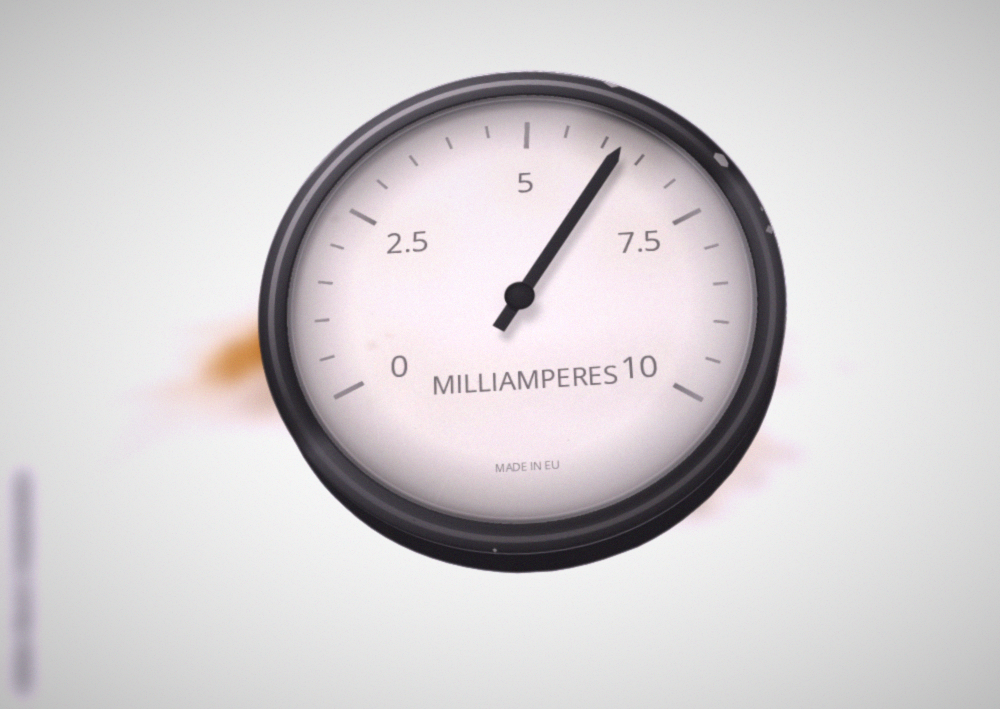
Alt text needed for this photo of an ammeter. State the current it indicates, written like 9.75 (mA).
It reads 6.25 (mA)
